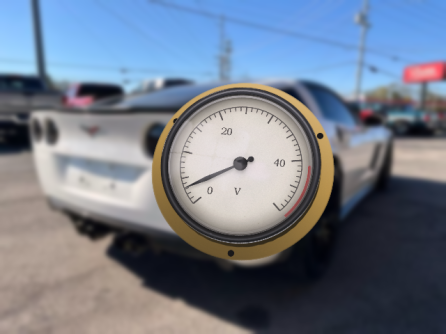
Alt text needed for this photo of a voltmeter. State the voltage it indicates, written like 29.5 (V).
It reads 3 (V)
